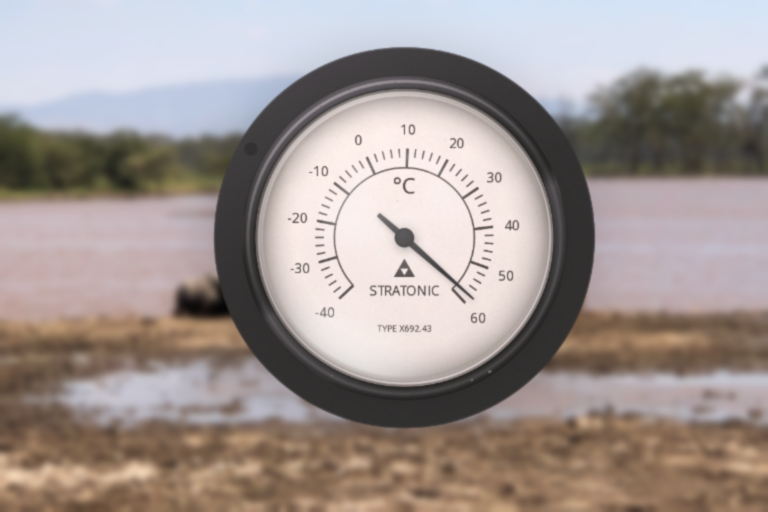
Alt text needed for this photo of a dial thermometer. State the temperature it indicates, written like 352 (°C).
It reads 58 (°C)
